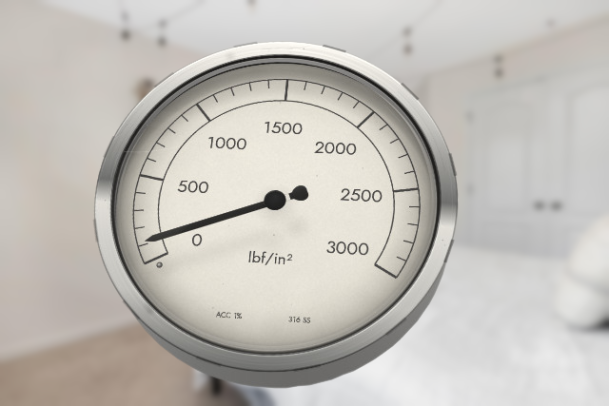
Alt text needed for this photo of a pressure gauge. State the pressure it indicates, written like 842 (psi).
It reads 100 (psi)
